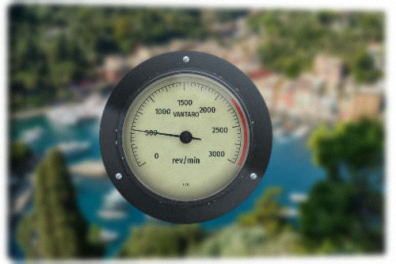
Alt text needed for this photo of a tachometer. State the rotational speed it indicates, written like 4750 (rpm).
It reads 500 (rpm)
